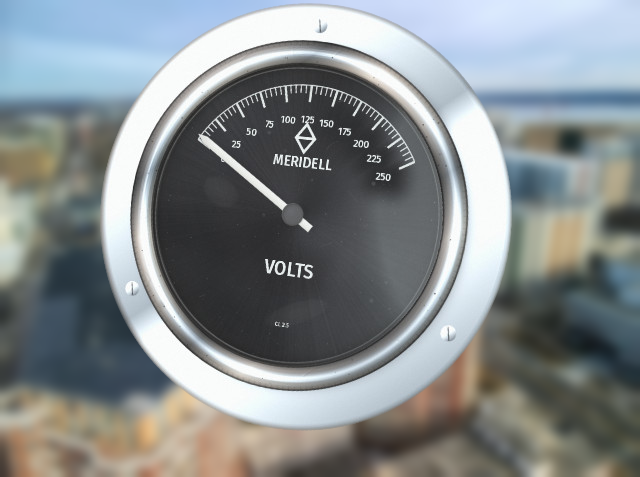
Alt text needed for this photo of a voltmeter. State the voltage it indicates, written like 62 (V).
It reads 5 (V)
